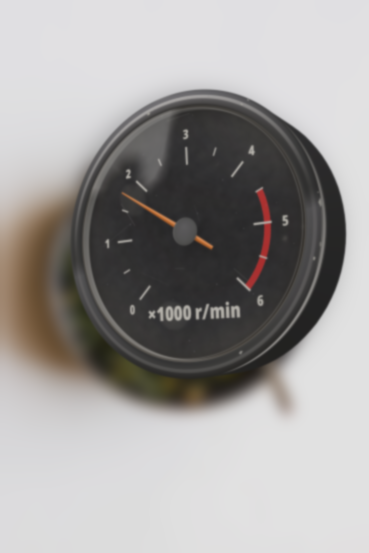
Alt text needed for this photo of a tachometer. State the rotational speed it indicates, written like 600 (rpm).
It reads 1750 (rpm)
